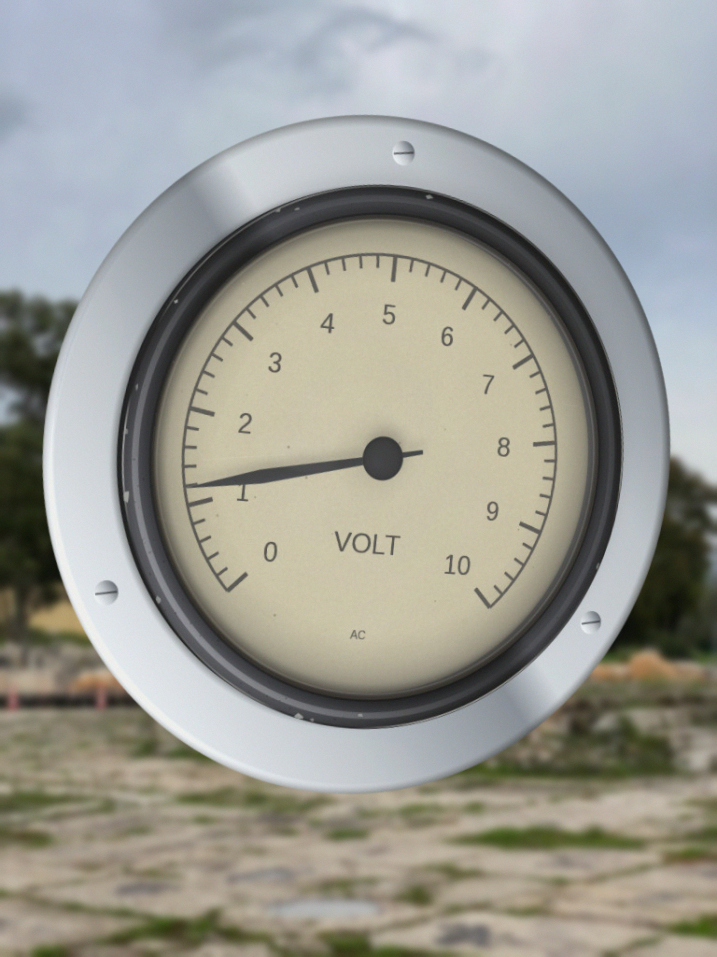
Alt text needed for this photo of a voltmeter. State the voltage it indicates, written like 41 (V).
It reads 1.2 (V)
